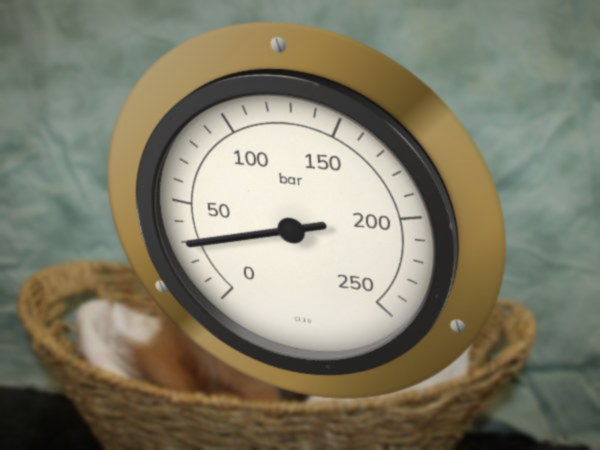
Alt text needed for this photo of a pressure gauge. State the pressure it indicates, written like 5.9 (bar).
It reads 30 (bar)
